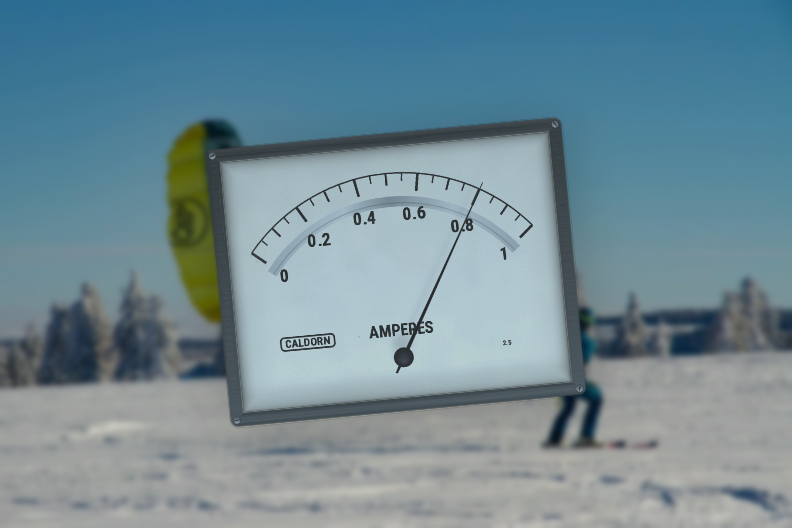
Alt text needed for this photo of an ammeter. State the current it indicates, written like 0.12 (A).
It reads 0.8 (A)
